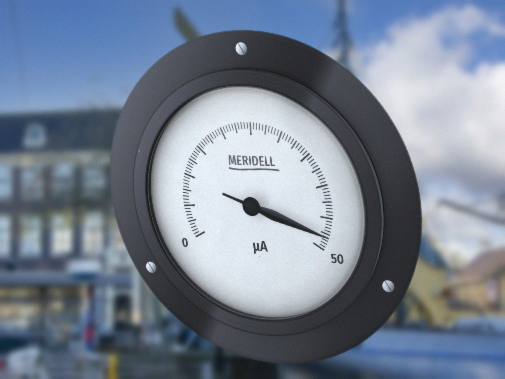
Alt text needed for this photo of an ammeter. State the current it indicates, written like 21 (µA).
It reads 47.5 (µA)
